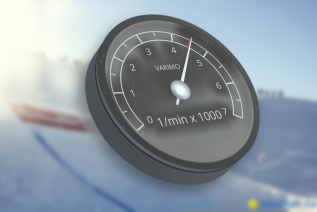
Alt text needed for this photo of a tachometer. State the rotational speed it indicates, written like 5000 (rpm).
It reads 4500 (rpm)
